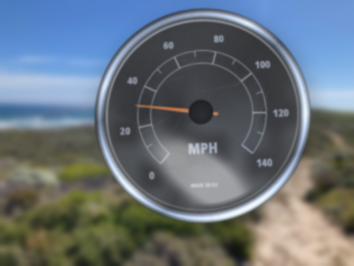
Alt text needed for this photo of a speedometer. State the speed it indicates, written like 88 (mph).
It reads 30 (mph)
